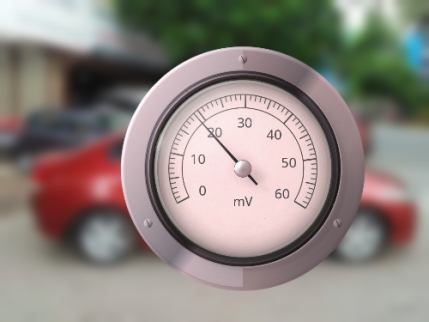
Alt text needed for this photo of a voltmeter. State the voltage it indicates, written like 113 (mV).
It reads 19 (mV)
